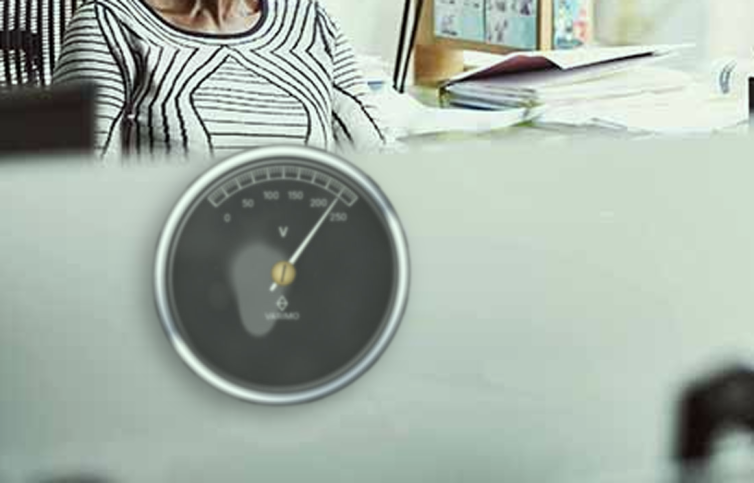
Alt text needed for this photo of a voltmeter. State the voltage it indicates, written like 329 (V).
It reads 225 (V)
